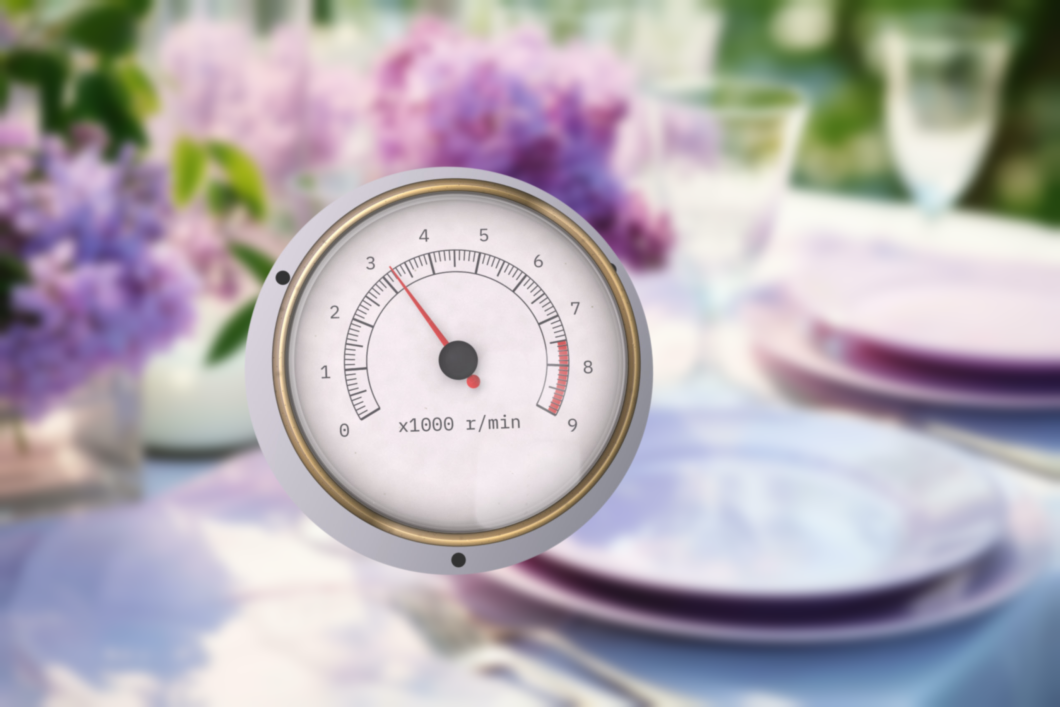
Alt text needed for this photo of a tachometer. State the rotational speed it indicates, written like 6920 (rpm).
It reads 3200 (rpm)
